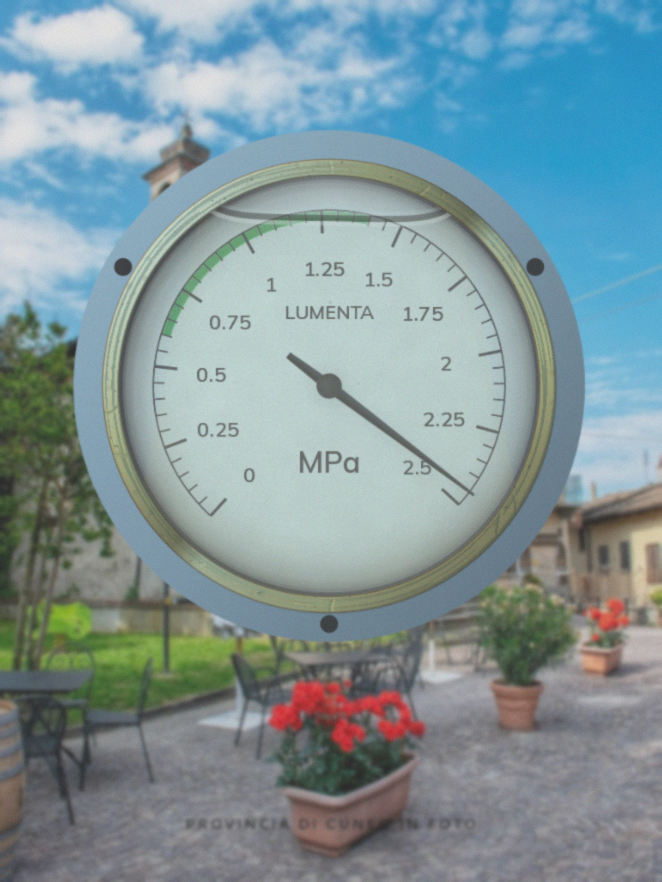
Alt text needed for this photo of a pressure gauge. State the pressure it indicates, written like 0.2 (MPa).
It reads 2.45 (MPa)
